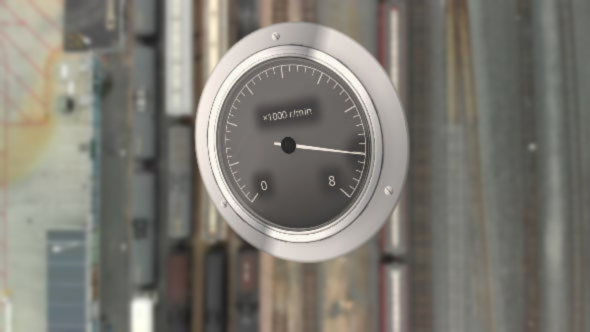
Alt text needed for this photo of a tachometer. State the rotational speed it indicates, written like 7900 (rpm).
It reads 7000 (rpm)
